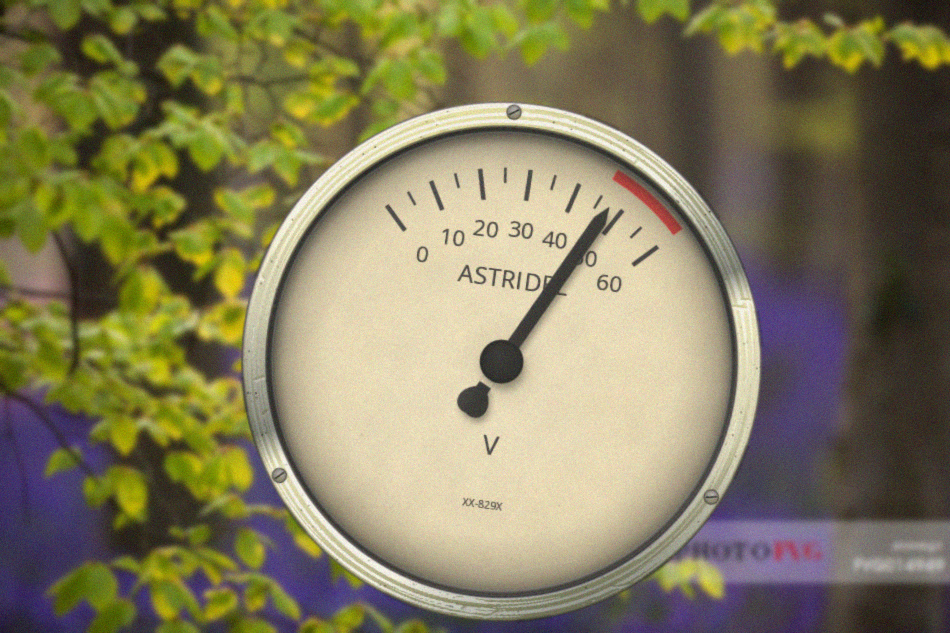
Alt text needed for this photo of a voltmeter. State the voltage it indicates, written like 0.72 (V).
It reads 47.5 (V)
